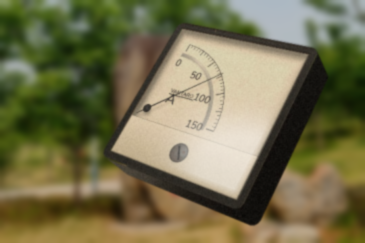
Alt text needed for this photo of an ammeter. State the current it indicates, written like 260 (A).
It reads 75 (A)
